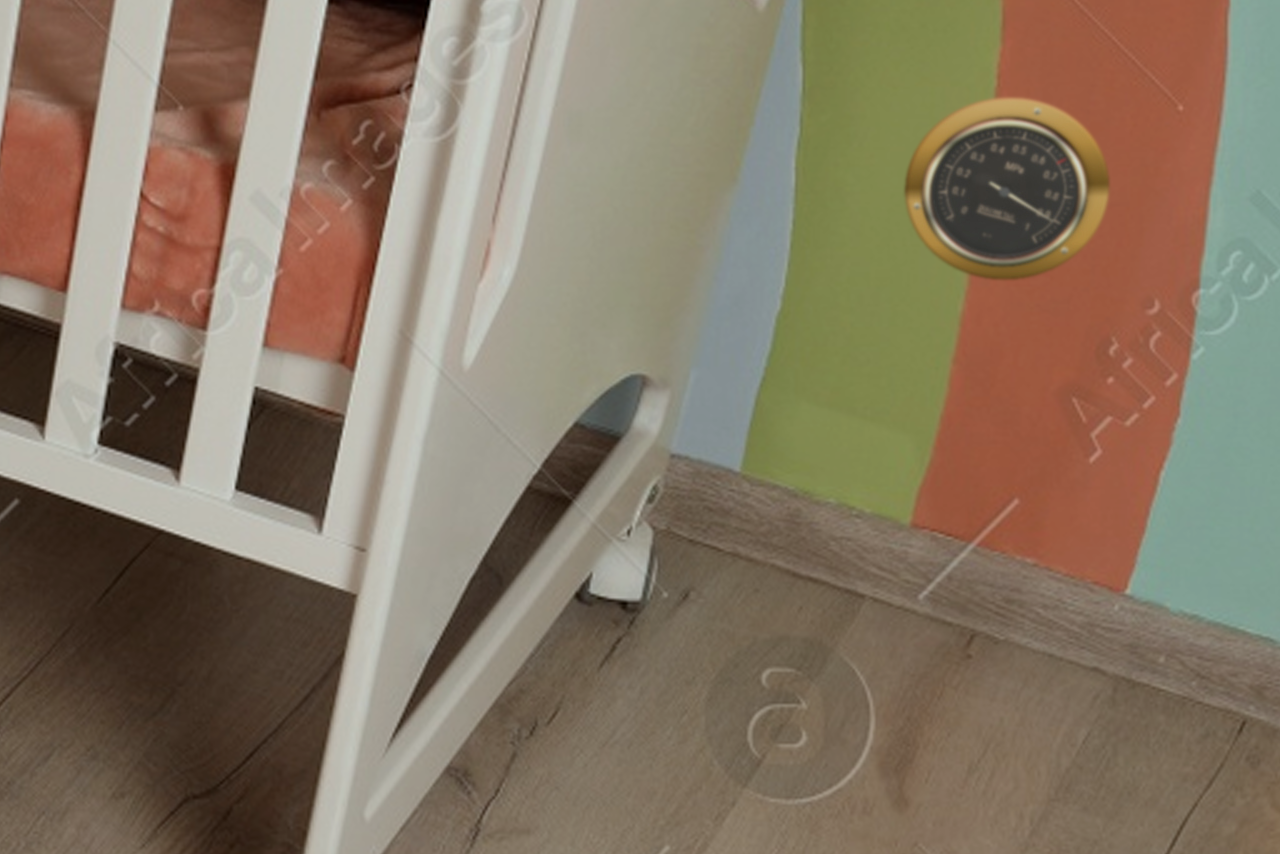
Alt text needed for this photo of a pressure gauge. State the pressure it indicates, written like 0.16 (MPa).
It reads 0.9 (MPa)
